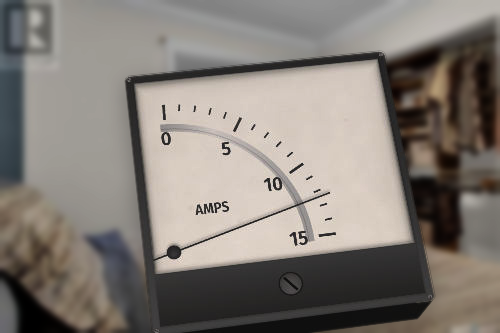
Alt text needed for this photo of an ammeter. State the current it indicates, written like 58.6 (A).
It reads 12.5 (A)
